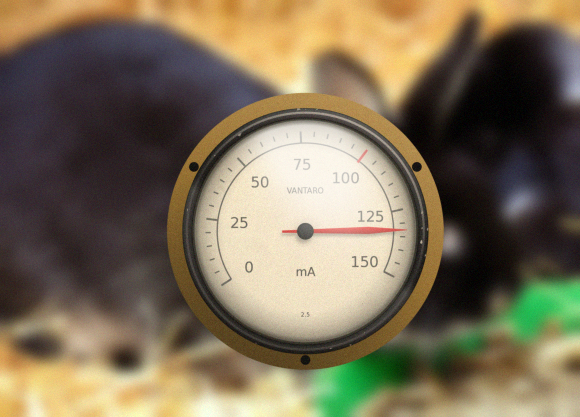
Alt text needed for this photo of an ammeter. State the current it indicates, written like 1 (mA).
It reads 132.5 (mA)
